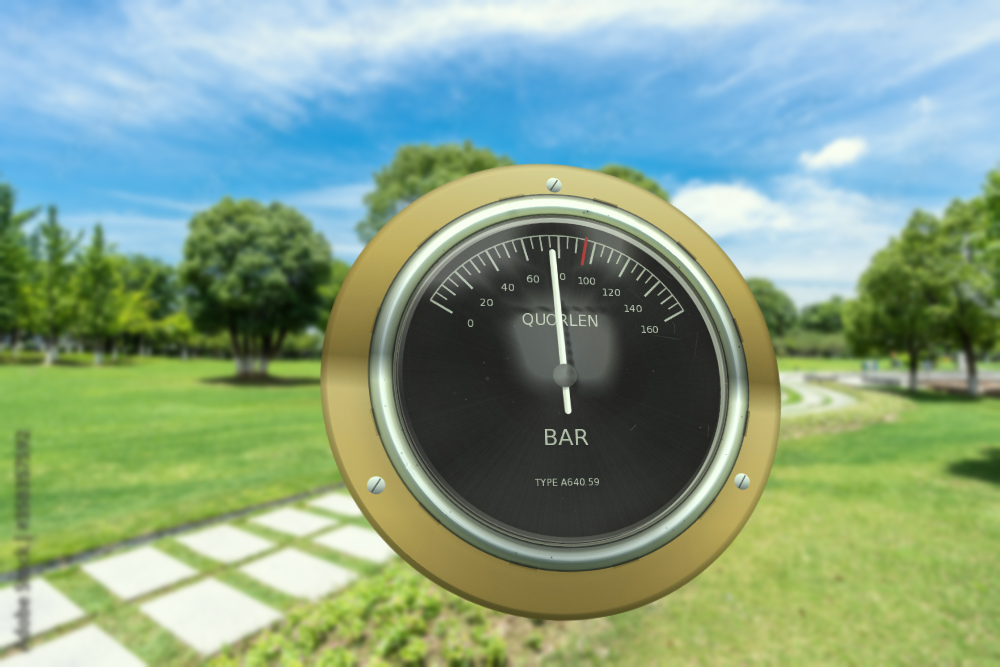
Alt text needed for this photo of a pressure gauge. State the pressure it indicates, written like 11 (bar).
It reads 75 (bar)
